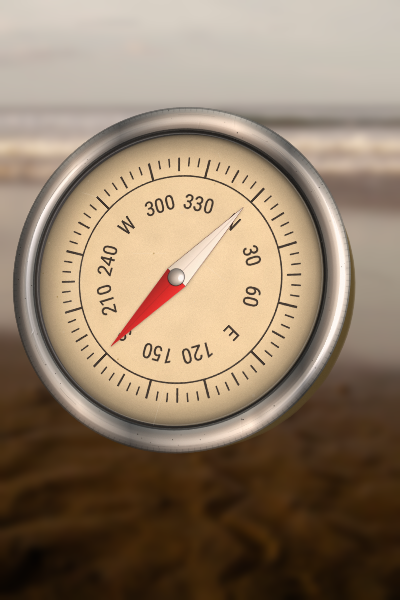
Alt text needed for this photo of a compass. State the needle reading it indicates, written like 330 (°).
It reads 180 (°)
